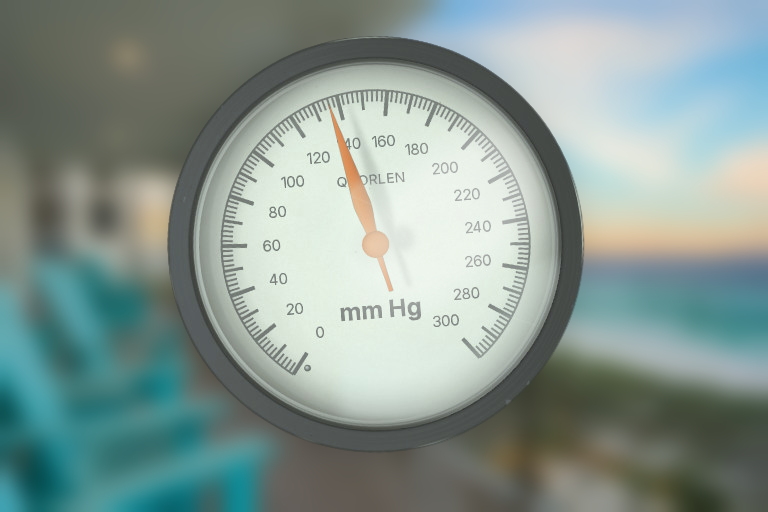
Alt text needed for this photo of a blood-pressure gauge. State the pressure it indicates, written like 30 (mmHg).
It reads 136 (mmHg)
